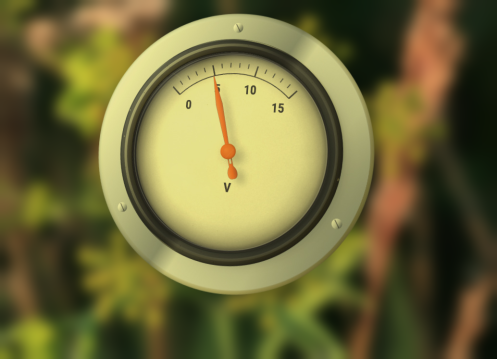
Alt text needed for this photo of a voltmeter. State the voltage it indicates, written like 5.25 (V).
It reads 5 (V)
